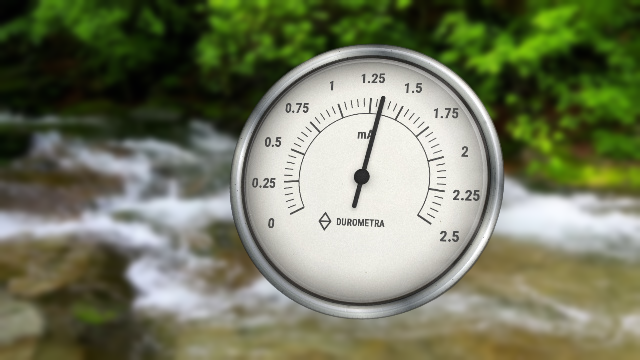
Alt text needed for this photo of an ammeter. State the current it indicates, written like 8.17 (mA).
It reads 1.35 (mA)
